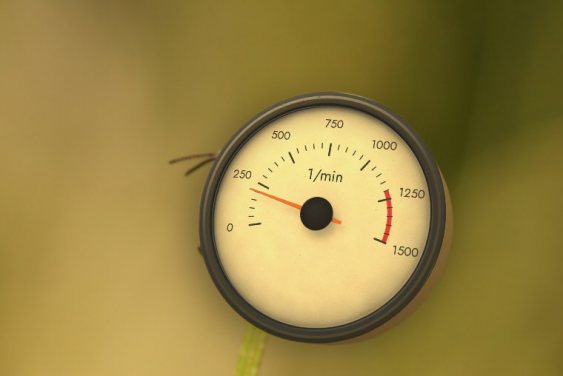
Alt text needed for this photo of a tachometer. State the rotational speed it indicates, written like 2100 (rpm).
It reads 200 (rpm)
